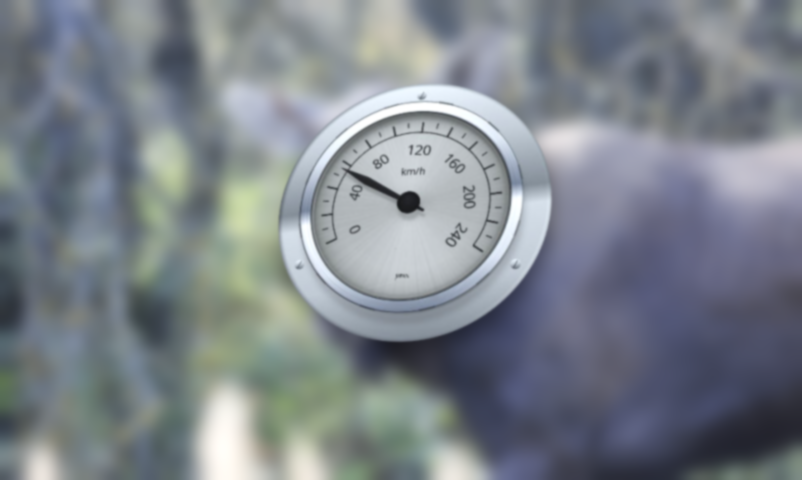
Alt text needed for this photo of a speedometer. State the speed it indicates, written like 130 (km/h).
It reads 55 (km/h)
